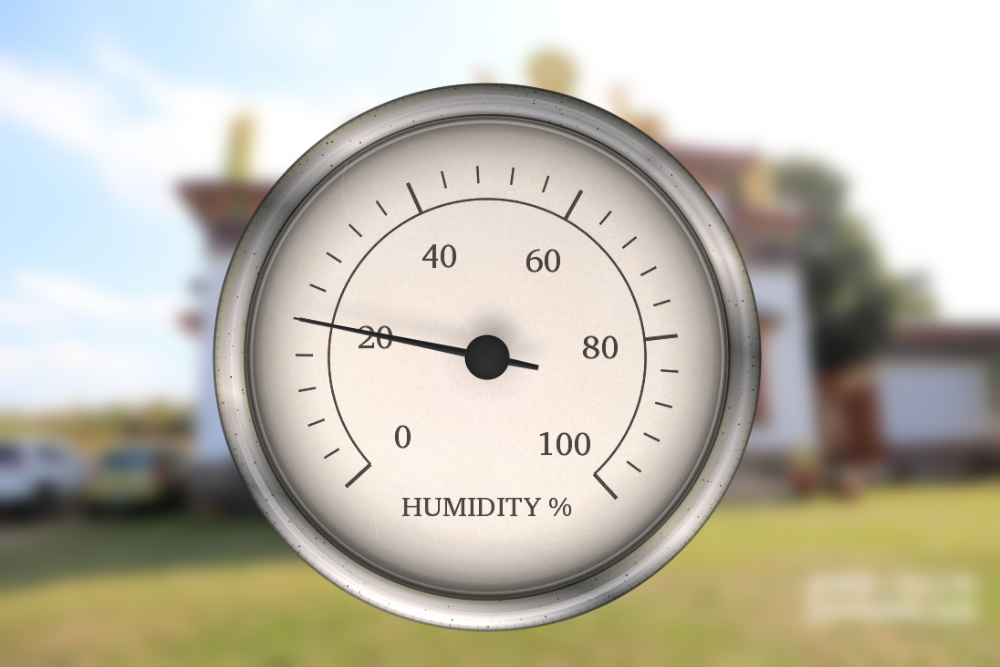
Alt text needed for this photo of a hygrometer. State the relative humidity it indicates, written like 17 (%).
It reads 20 (%)
